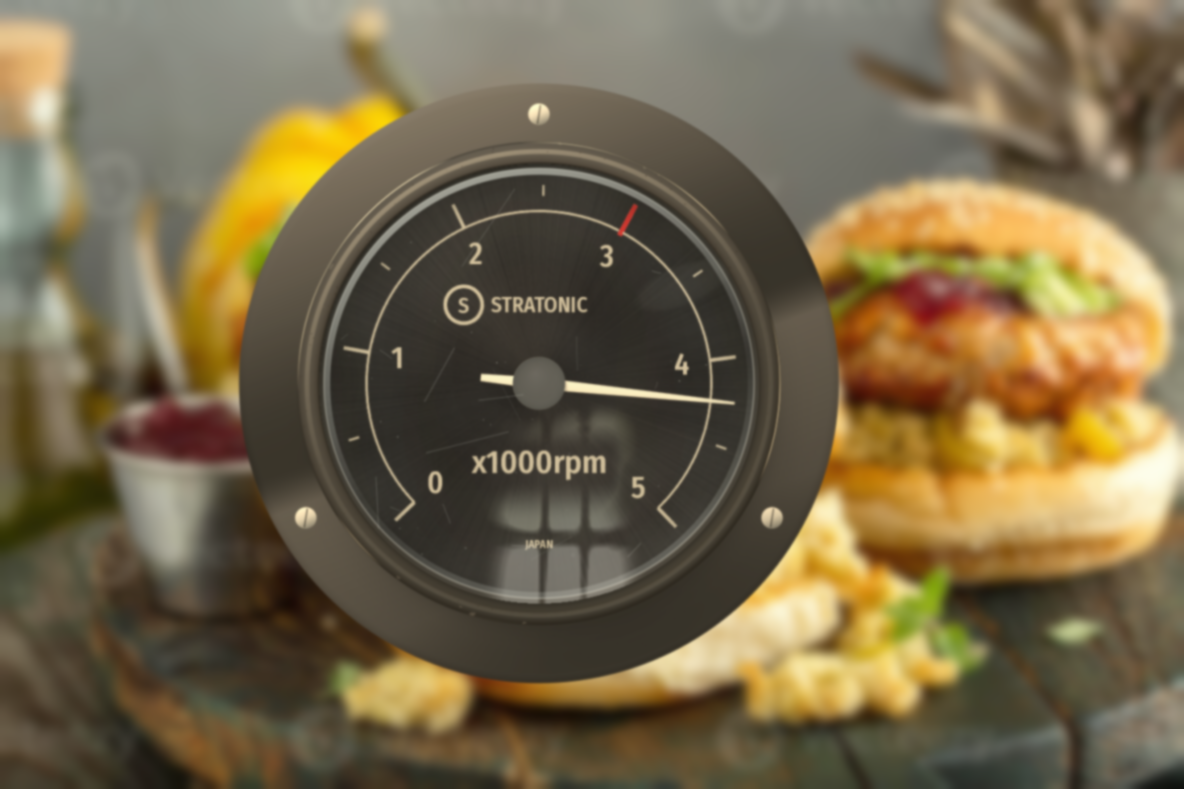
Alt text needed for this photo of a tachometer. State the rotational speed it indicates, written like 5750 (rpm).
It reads 4250 (rpm)
